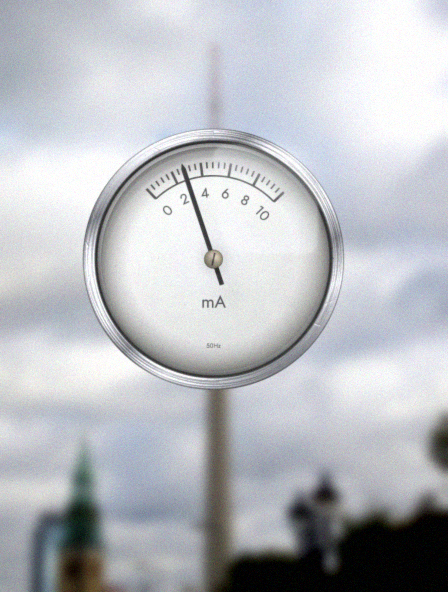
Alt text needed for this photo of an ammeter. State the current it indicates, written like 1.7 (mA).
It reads 2.8 (mA)
